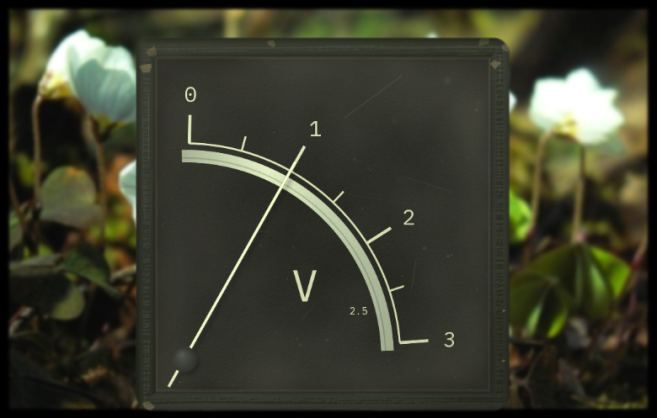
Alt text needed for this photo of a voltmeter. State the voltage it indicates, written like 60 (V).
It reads 1 (V)
